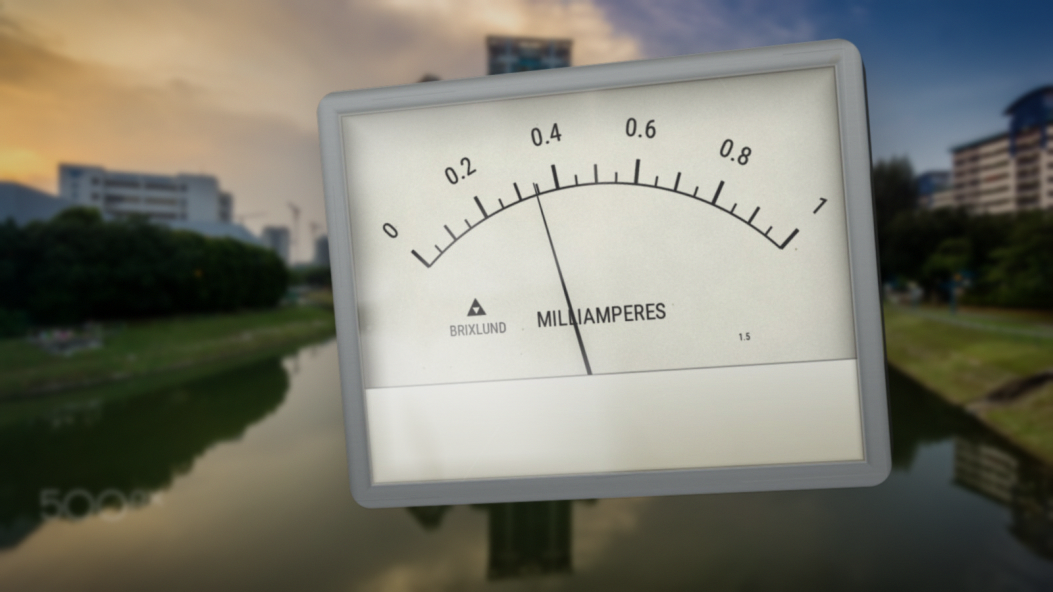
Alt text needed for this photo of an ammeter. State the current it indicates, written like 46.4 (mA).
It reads 0.35 (mA)
